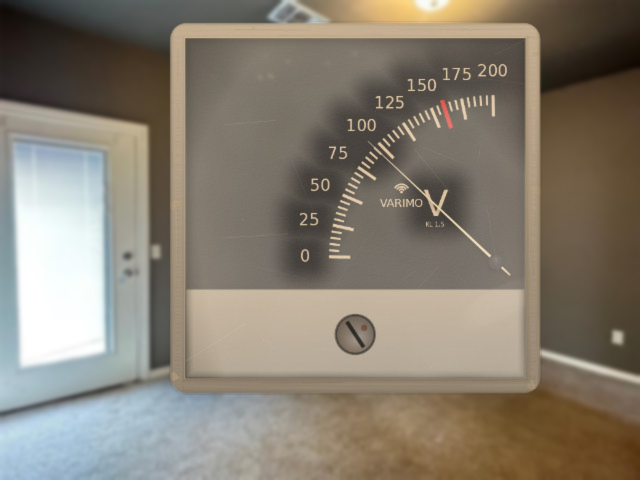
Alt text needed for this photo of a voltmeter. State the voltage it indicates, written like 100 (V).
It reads 95 (V)
